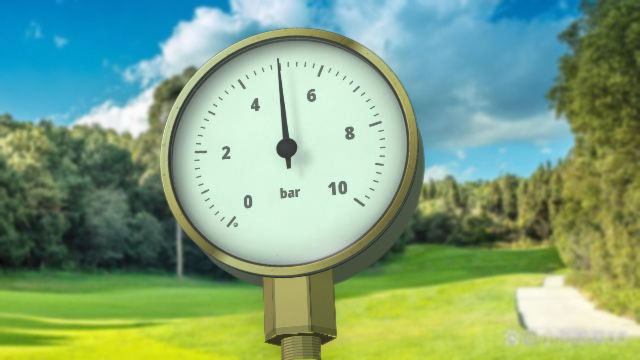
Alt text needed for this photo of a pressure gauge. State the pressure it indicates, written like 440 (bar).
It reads 5 (bar)
